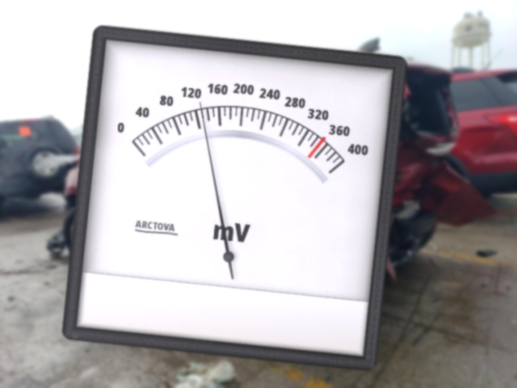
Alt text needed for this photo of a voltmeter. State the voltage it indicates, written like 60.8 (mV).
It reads 130 (mV)
